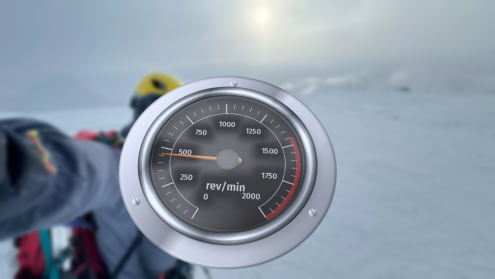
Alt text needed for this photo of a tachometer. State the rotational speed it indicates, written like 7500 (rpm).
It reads 450 (rpm)
